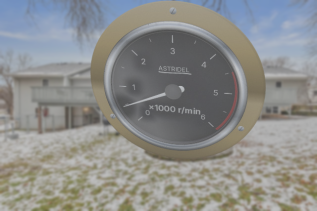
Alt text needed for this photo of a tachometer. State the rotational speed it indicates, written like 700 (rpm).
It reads 500 (rpm)
